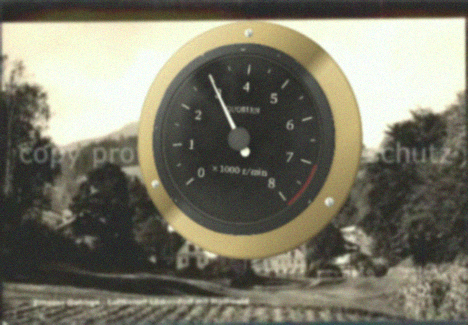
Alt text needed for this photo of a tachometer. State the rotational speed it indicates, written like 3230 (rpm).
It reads 3000 (rpm)
